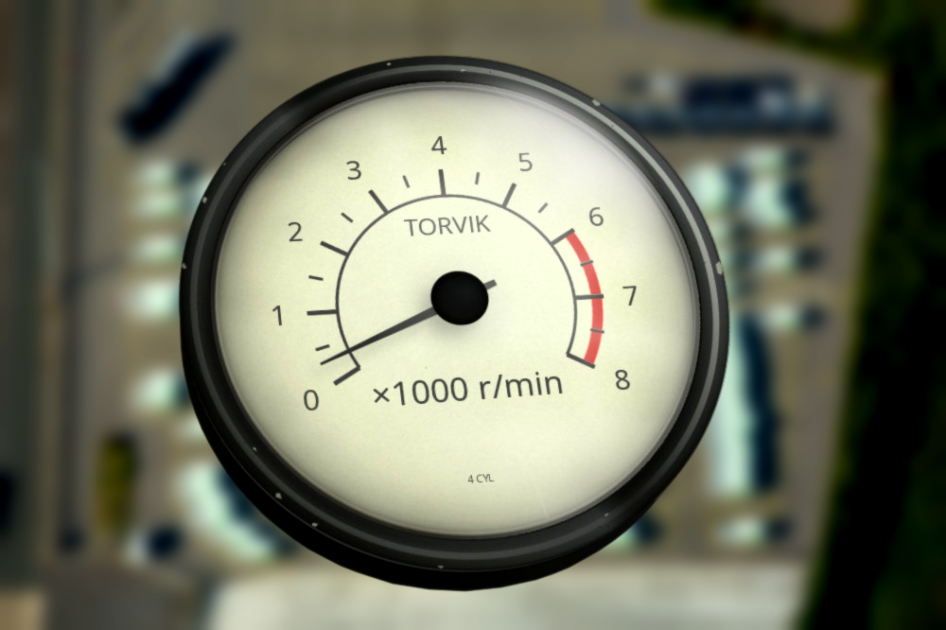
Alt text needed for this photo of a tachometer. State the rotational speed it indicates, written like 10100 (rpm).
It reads 250 (rpm)
